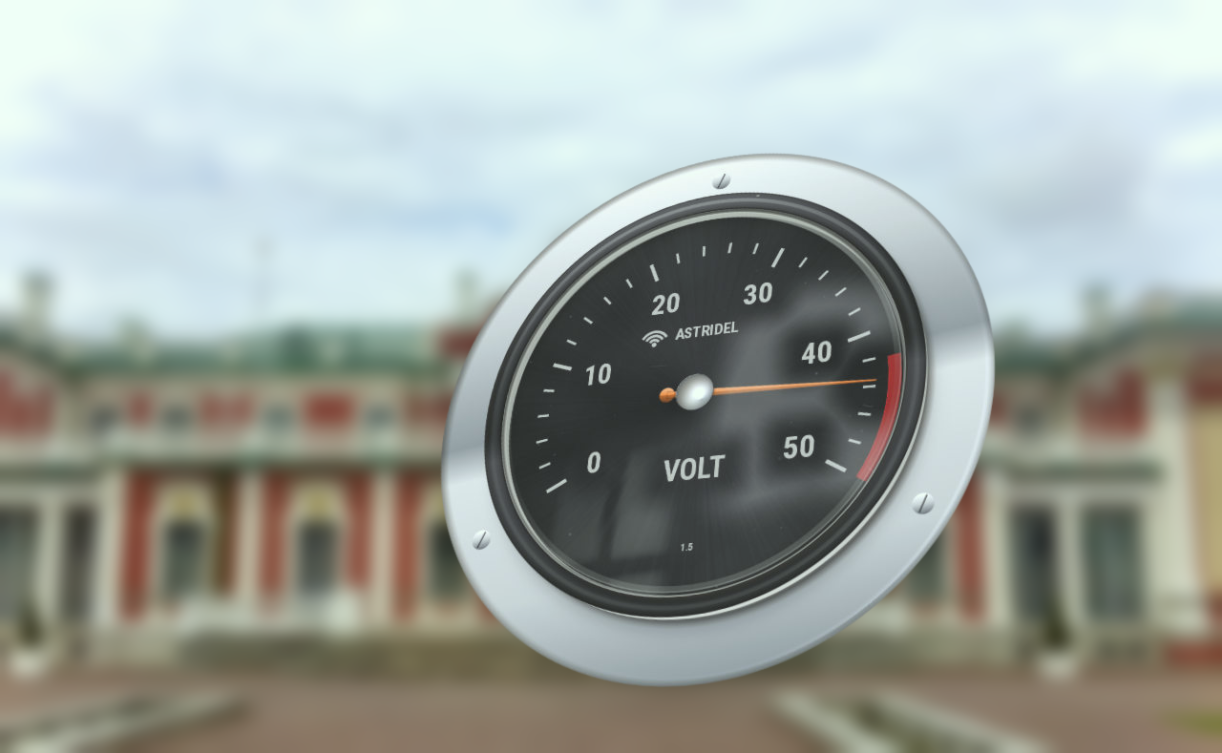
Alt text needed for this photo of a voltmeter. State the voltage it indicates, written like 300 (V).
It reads 44 (V)
